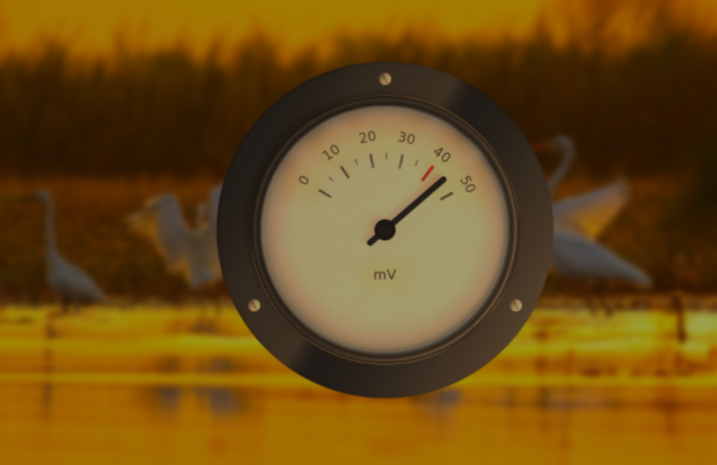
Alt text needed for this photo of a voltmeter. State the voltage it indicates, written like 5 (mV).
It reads 45 (mV)
